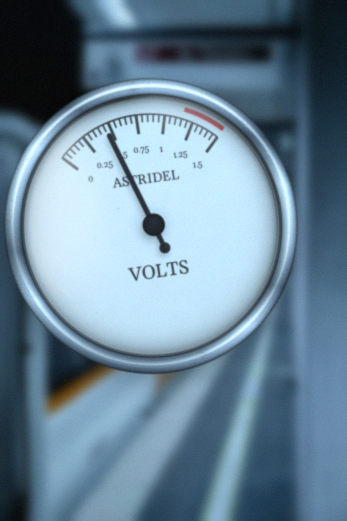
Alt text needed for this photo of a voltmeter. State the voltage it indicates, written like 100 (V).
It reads 0.45 (V)
